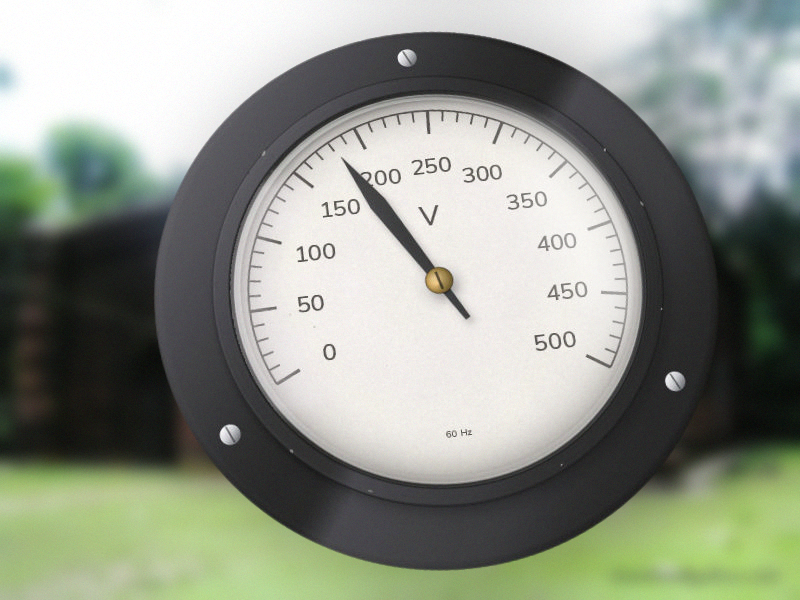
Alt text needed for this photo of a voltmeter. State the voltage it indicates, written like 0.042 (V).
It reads 180 (V)
